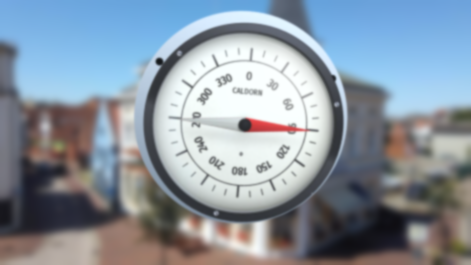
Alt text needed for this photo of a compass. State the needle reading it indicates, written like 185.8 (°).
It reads 90 (°)
